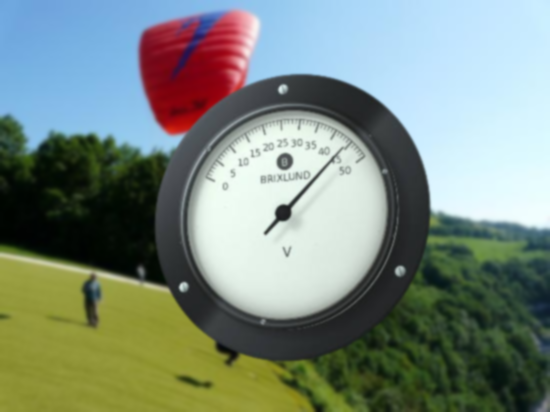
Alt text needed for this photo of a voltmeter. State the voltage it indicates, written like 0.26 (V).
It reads 45 (V)
